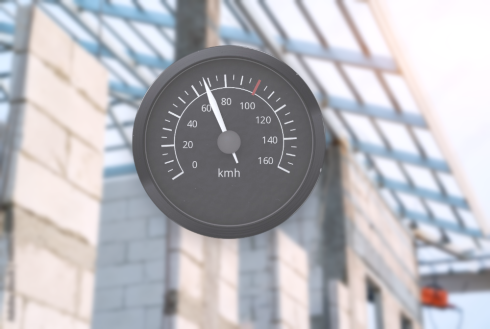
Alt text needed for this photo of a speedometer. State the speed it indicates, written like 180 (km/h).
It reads 67.5 (km/h)
